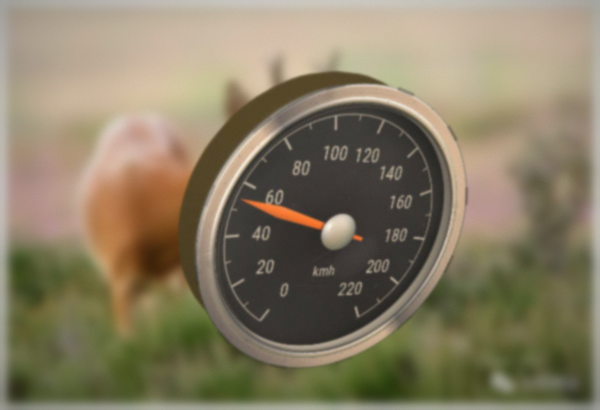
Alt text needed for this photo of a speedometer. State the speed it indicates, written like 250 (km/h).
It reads 55 (km/h)
